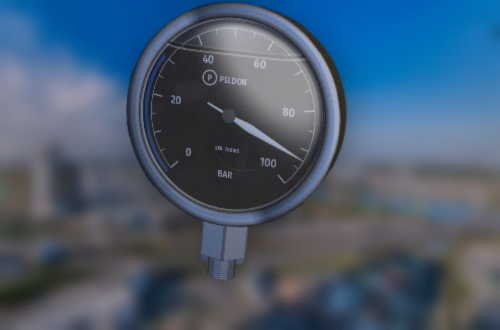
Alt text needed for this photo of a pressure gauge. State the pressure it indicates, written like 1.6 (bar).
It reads 92.5 (bar)
